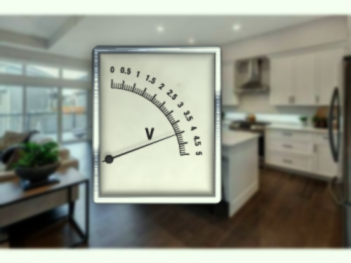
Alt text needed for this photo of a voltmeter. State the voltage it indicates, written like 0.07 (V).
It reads 4 (V)
